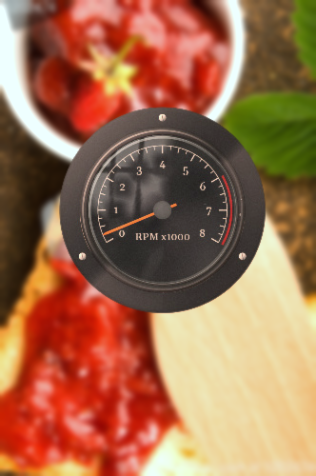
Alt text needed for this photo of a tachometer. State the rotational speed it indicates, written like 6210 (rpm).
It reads 250 (rpm)
